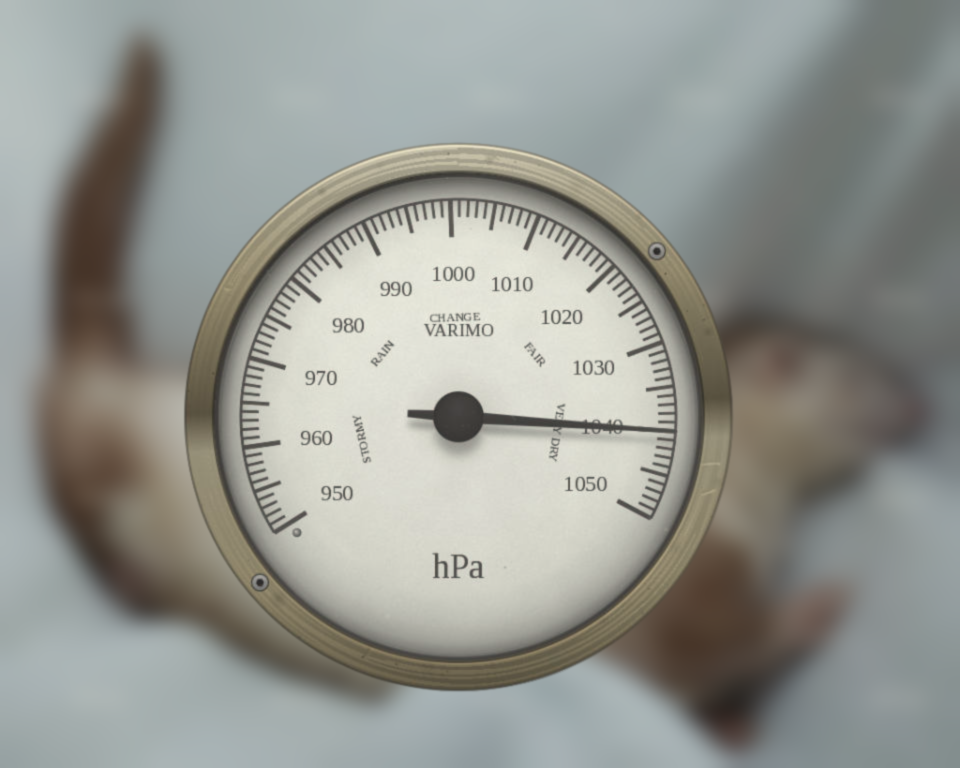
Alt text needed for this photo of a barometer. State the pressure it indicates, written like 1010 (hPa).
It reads 1040 (hPa)
